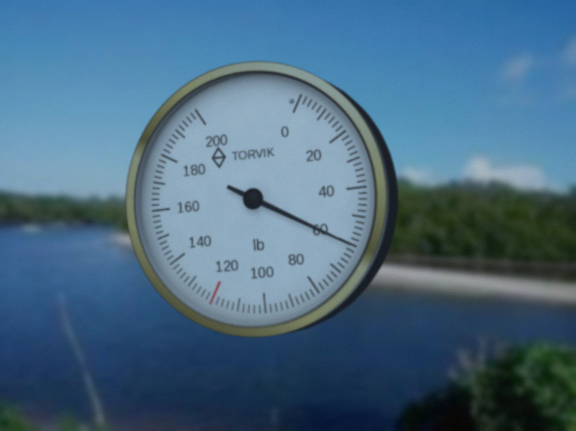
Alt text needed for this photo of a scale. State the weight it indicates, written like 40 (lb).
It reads 60 (lb)
